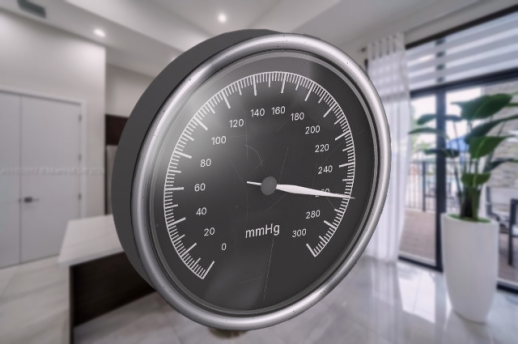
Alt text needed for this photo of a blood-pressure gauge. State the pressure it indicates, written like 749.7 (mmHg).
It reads 260 (mmHg)
